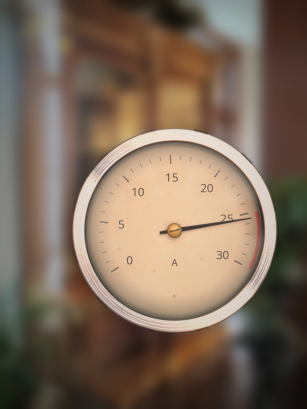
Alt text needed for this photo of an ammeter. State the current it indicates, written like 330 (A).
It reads 25.5 (A)
